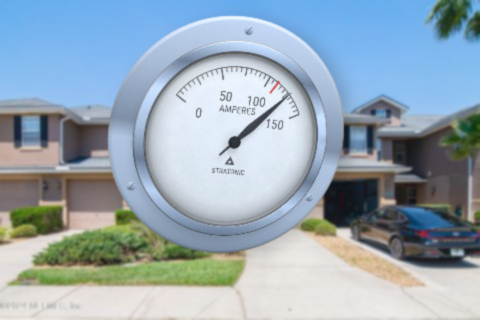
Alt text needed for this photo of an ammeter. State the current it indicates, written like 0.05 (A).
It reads 125 (A)
